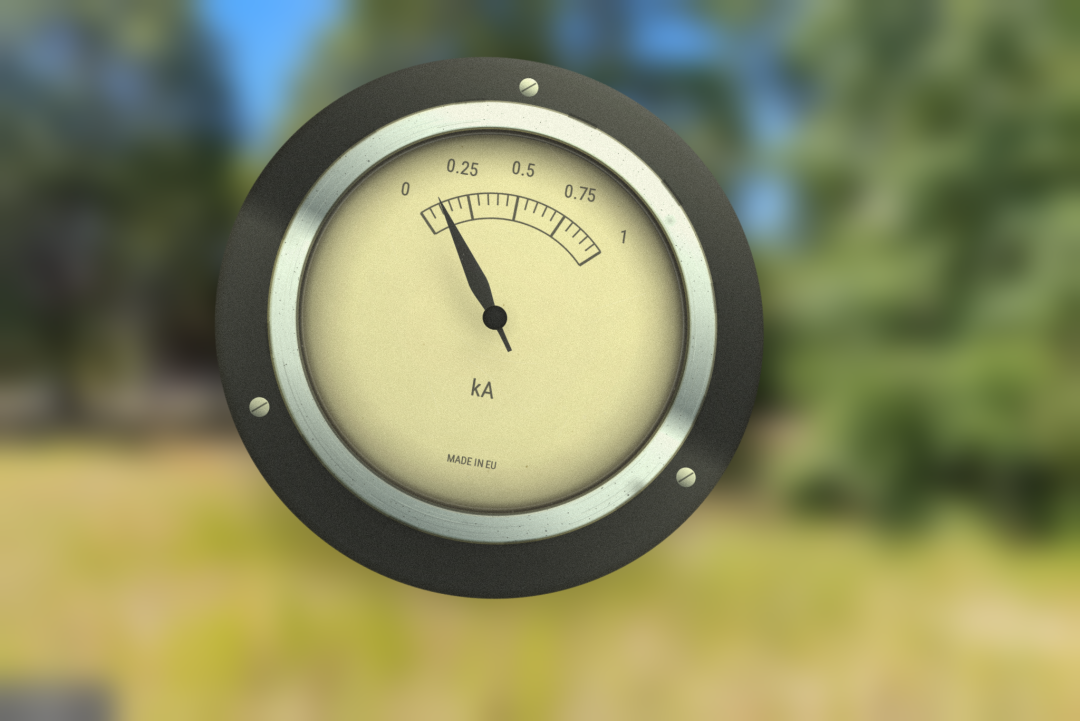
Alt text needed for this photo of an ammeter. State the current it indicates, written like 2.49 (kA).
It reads 0.1 (kA)
